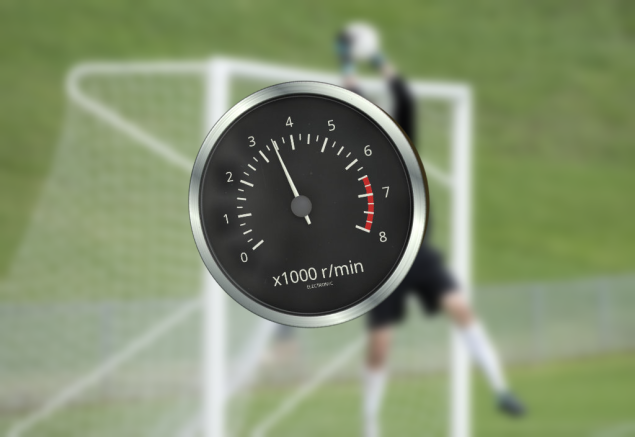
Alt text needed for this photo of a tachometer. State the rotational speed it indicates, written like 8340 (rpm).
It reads 3500 (rpm)
